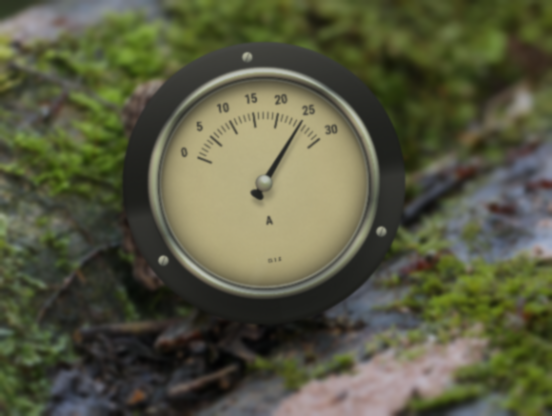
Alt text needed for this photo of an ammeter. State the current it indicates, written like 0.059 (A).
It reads 25 (A)
